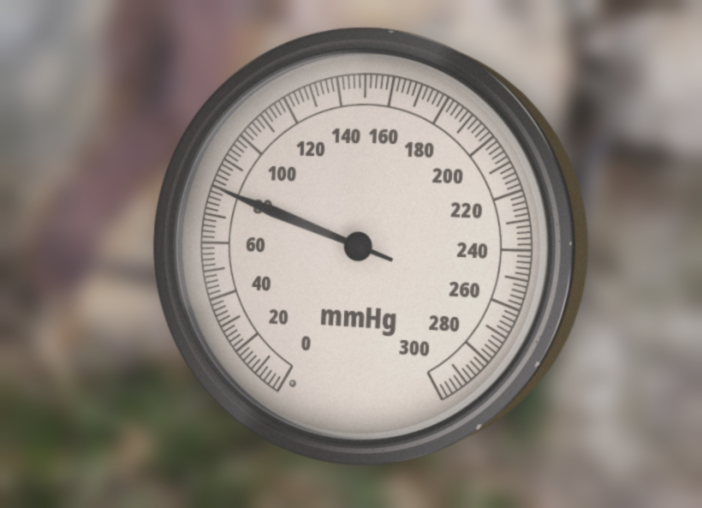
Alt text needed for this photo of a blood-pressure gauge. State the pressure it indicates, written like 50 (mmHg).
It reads 80 (mmHg)
